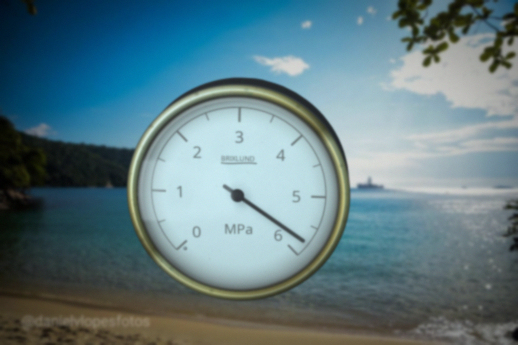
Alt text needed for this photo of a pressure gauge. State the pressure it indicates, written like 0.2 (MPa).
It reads 5.75 (MPa)
